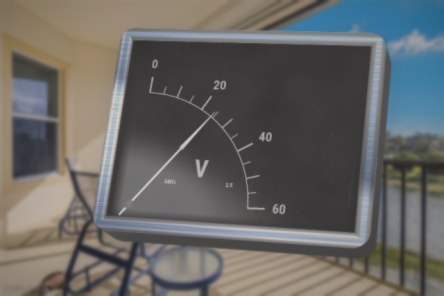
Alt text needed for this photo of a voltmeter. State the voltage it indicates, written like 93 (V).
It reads 25 (V)
